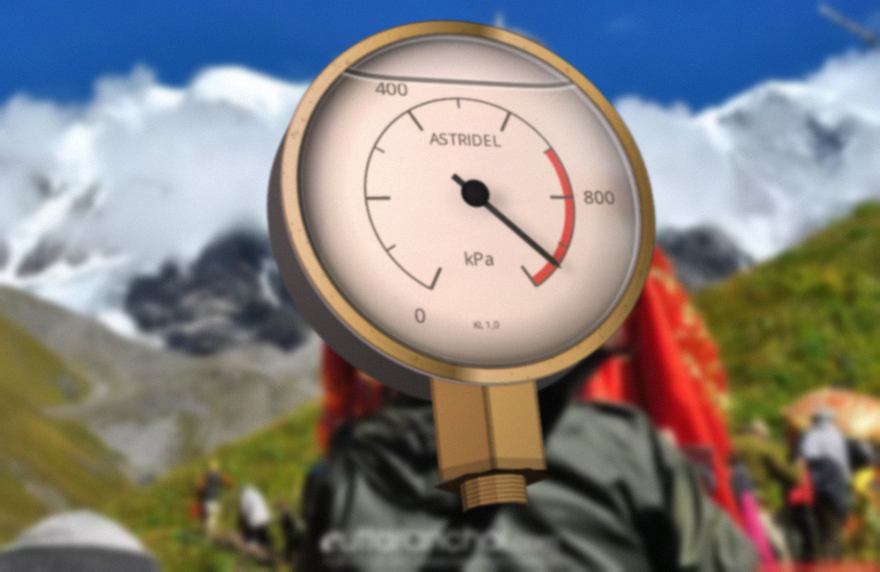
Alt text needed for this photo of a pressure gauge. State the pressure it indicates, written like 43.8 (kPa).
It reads 950 (kPa)
